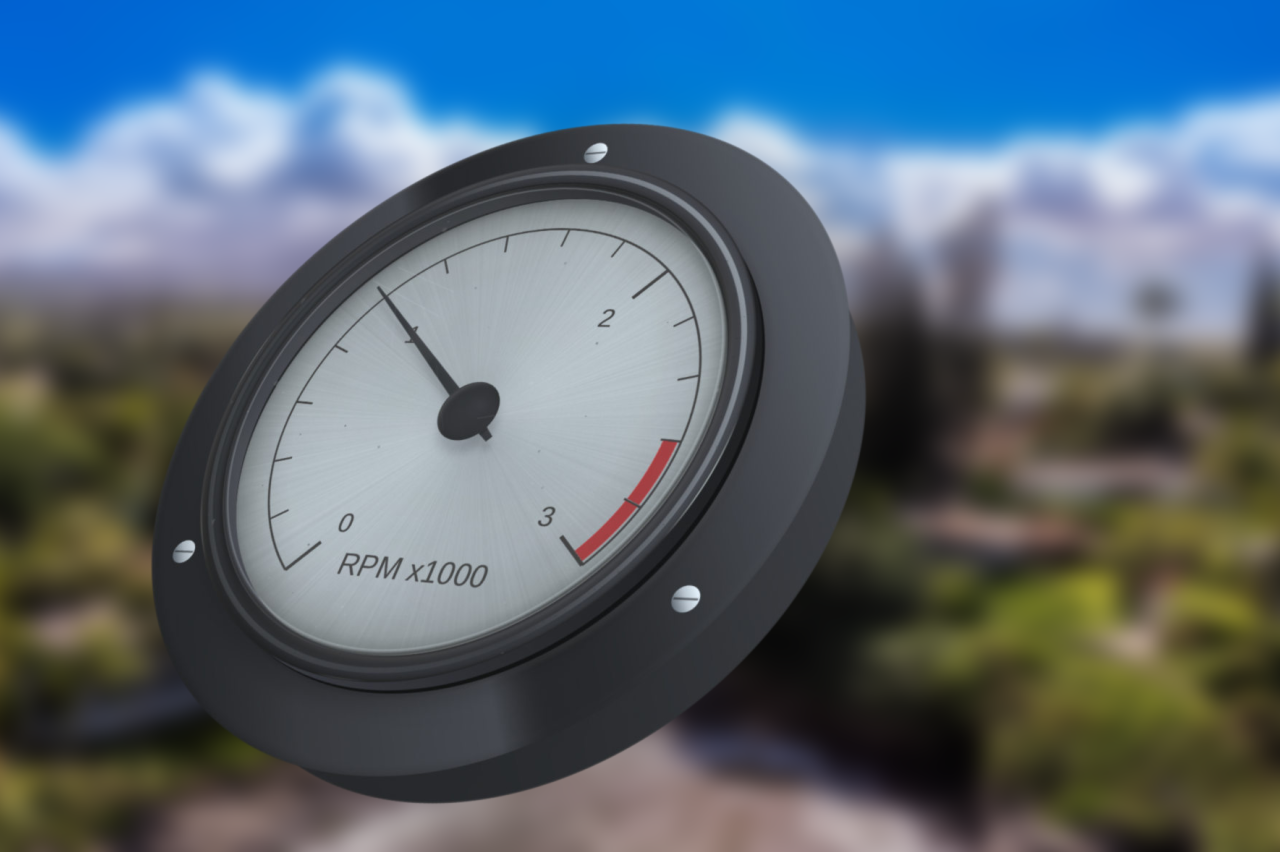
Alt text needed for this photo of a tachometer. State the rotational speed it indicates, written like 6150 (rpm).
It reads 1000 (rpm)
